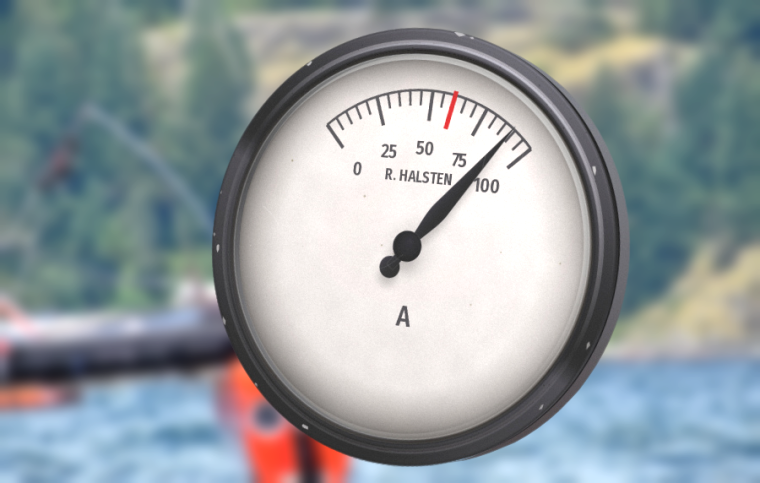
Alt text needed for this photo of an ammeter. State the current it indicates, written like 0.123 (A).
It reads 90 (A)
